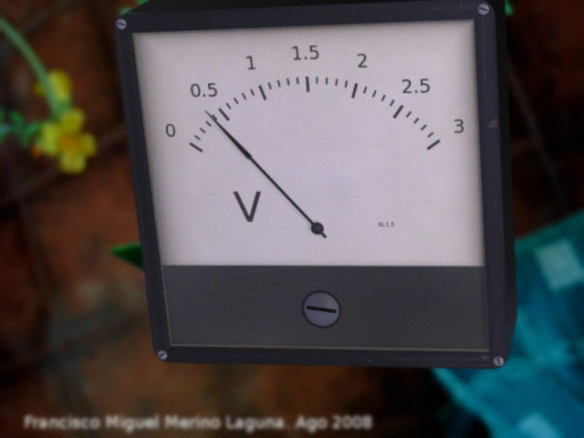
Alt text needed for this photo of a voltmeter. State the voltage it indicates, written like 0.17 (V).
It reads 0.4 (V)
